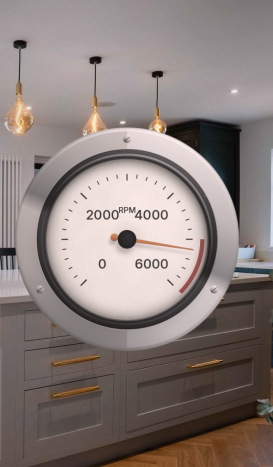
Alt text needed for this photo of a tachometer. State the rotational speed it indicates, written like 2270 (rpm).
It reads 5200 (rpm)
